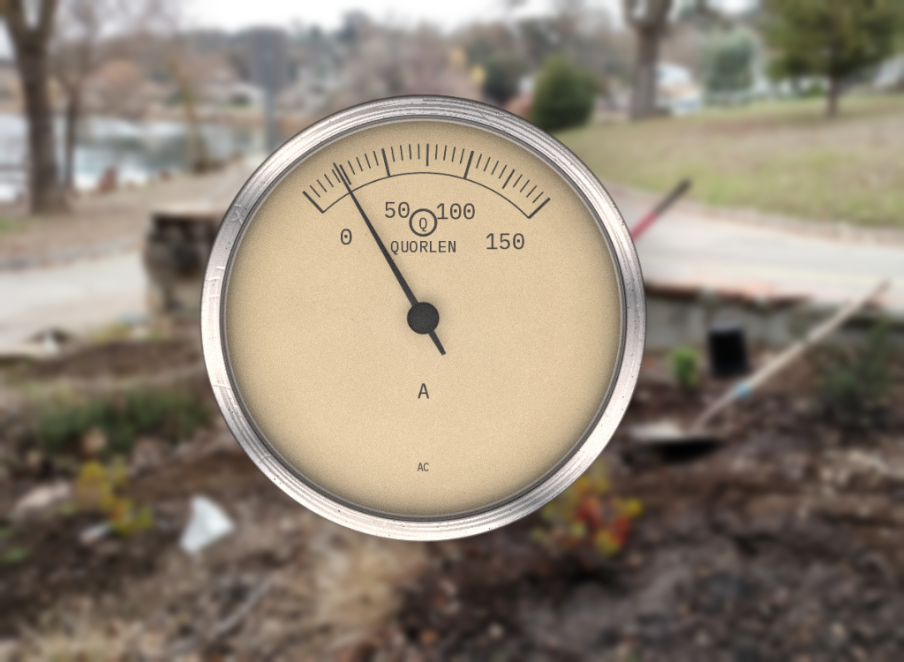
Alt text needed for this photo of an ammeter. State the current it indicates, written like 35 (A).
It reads 22.5 (A)
